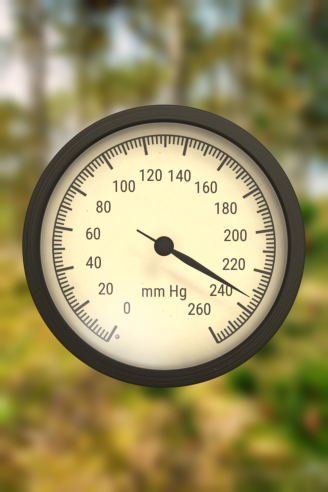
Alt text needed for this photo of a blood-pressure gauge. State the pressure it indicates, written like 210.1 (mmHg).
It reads 234 (mmHg)
